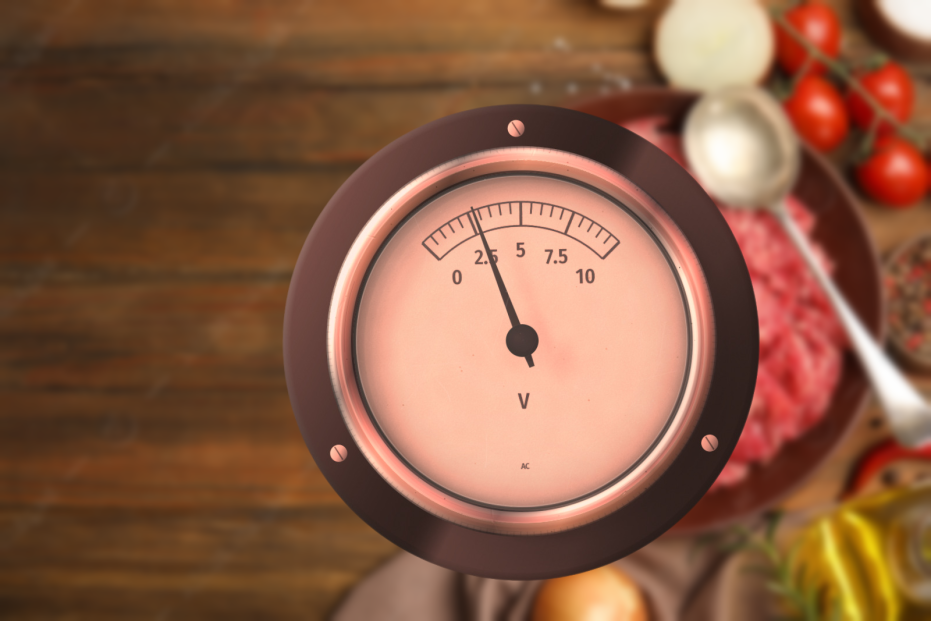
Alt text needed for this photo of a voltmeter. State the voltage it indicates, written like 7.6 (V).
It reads 2.75 (V)
